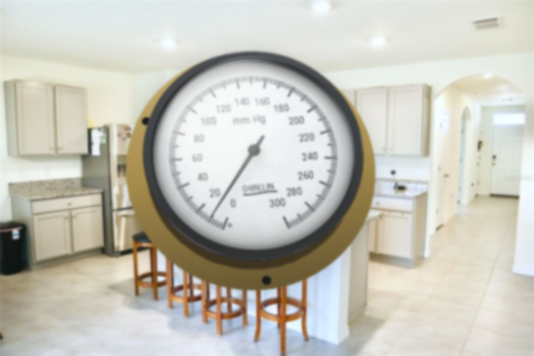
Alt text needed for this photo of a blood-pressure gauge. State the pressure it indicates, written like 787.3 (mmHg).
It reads 10 (mmHg)
